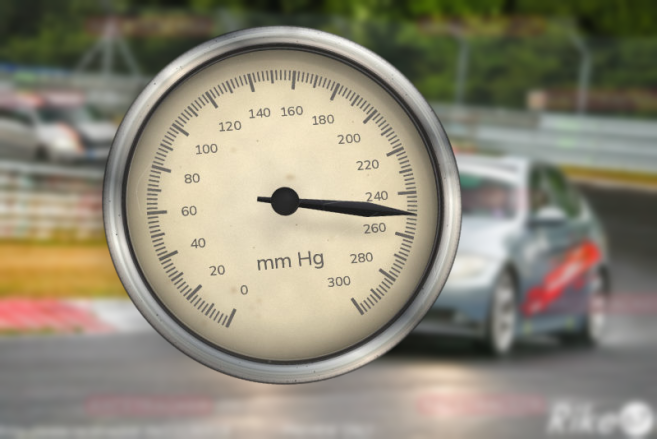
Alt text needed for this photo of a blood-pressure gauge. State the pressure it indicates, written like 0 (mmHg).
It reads 250 (mmHg)
